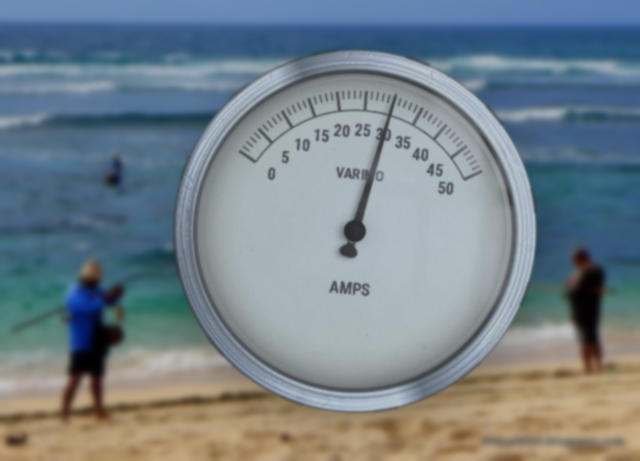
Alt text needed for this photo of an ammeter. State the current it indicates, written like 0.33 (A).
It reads 30 (A)
